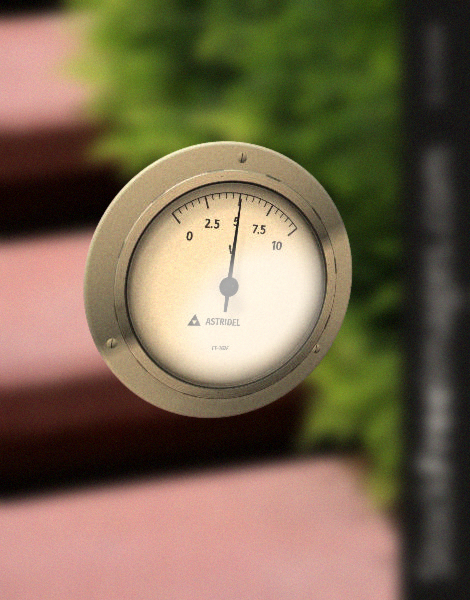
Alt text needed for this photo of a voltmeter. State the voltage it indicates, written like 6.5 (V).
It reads 5 (V)
